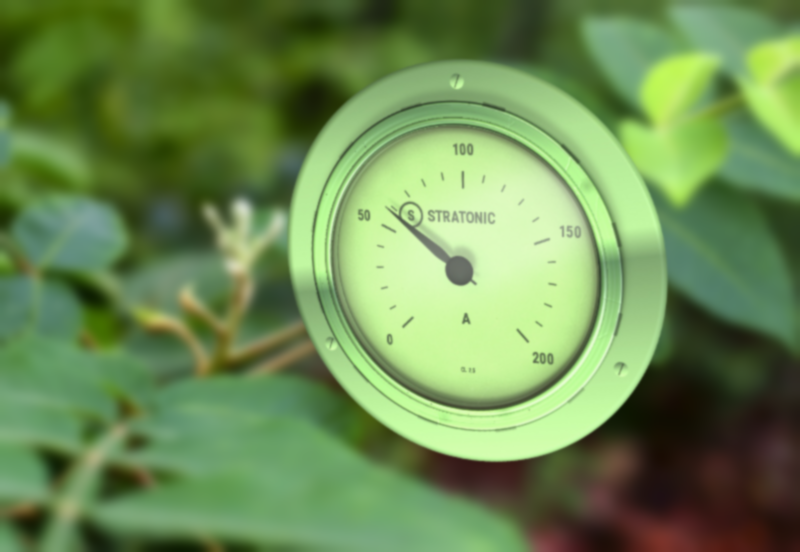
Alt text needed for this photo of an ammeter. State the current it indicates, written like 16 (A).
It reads 60 (A)
